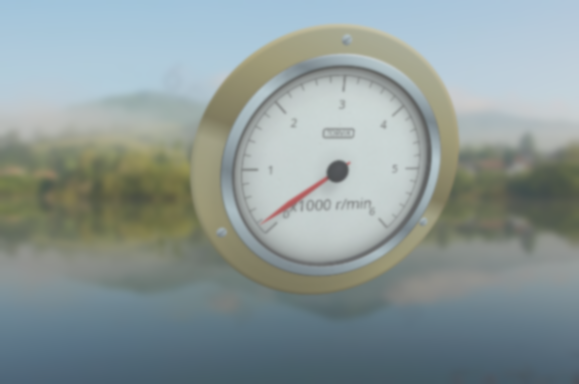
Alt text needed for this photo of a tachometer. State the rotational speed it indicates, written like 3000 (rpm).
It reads 200 (rpm)
